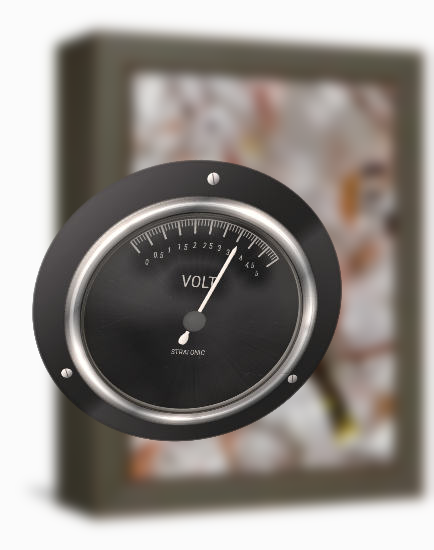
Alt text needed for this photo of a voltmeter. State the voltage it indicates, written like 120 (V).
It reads 3.5 (V)
